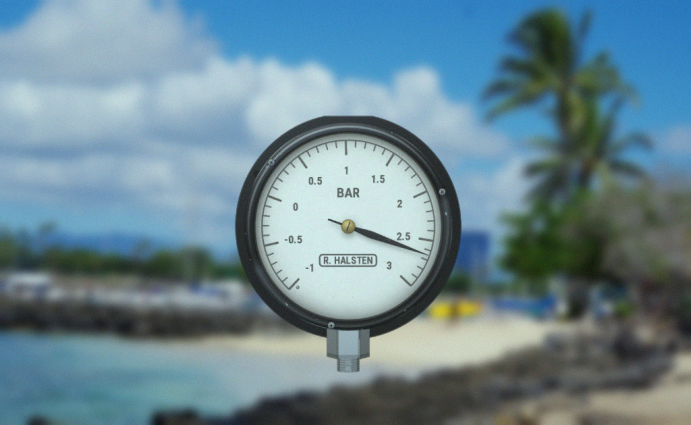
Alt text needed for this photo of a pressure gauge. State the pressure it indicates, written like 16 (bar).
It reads 2.65 (bar)
